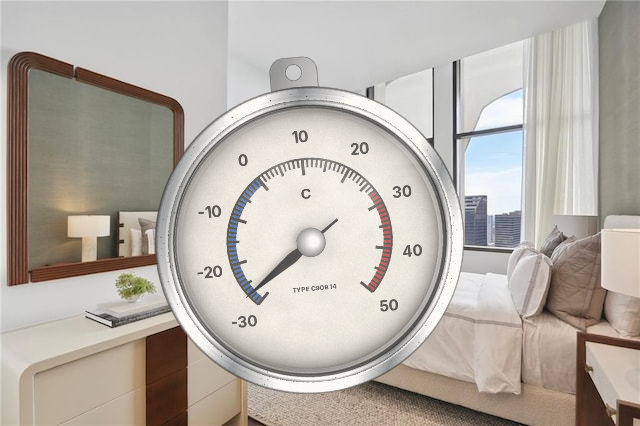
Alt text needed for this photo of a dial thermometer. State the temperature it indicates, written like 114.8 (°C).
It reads -27 (°C)
